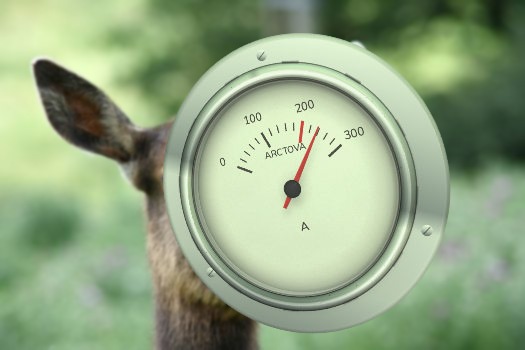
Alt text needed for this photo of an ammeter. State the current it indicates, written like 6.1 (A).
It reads 240 (A)
